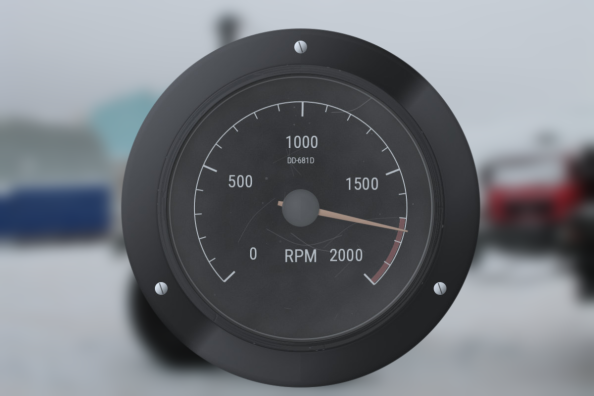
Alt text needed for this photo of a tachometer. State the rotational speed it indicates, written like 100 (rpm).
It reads 1750 (rpm)
